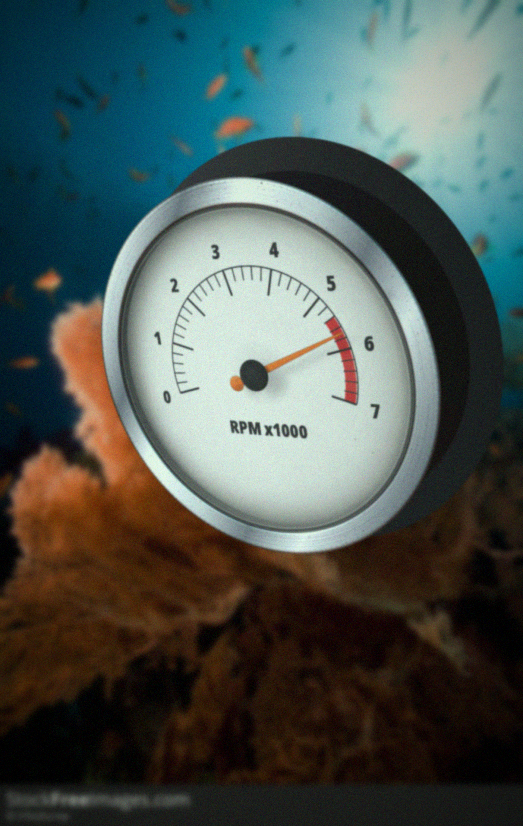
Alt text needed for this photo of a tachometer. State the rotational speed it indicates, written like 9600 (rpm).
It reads 5700 (rpm)
